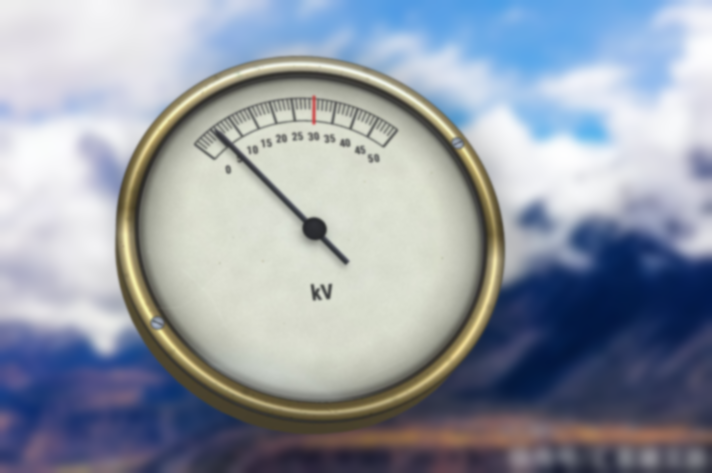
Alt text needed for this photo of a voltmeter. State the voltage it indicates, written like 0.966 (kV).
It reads 5 (kV)
